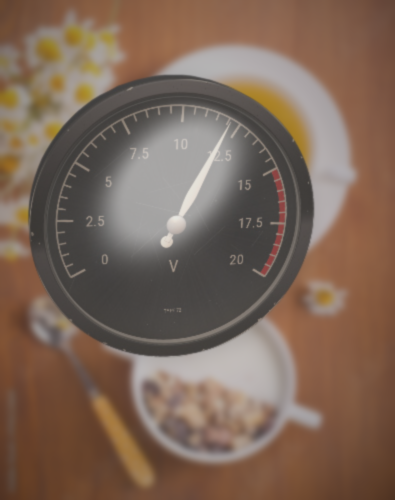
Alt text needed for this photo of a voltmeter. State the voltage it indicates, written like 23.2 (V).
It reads 12 (V)
